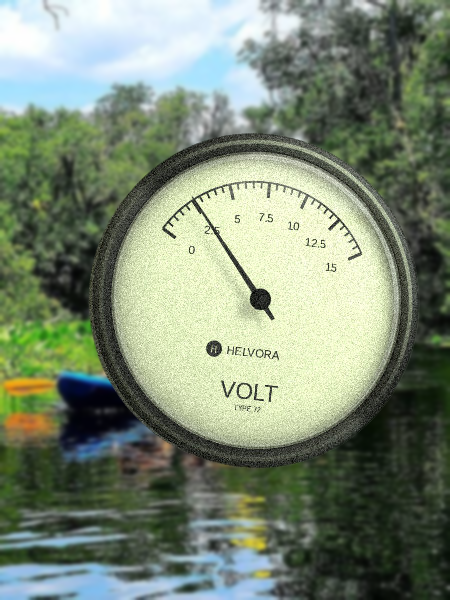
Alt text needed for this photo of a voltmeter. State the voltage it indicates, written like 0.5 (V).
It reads 2.5 (V)
